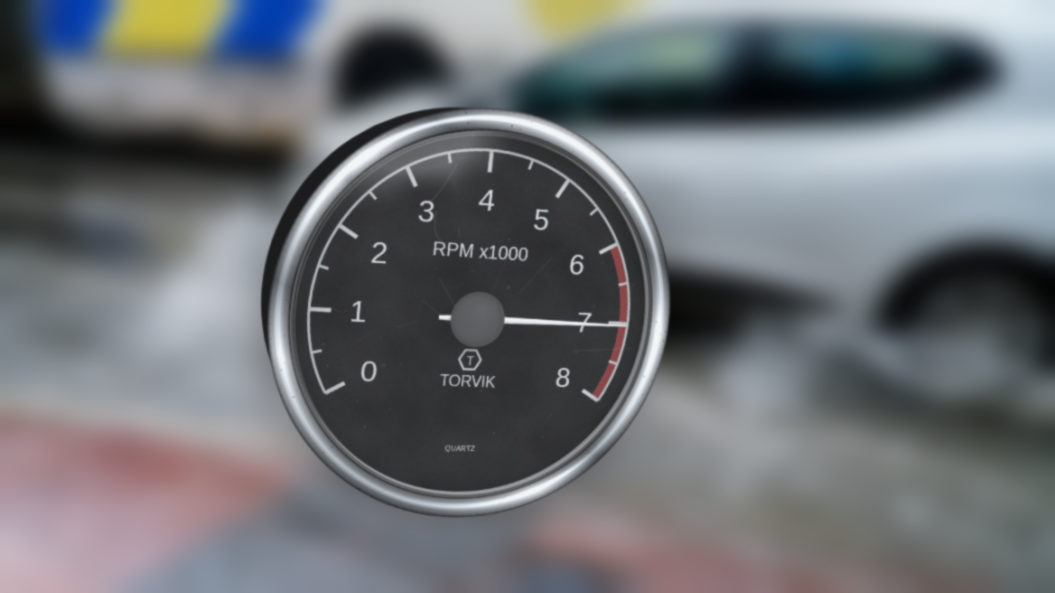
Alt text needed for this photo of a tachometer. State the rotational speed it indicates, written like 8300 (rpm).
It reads 7000 (rpm)
